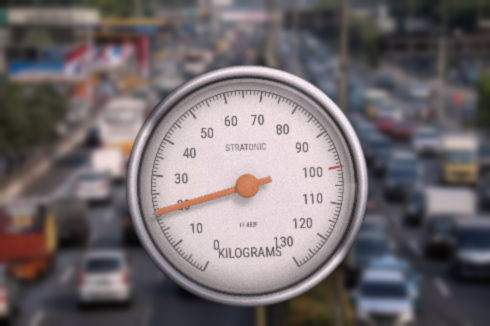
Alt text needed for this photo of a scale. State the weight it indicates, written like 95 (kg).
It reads 20 (kg)
